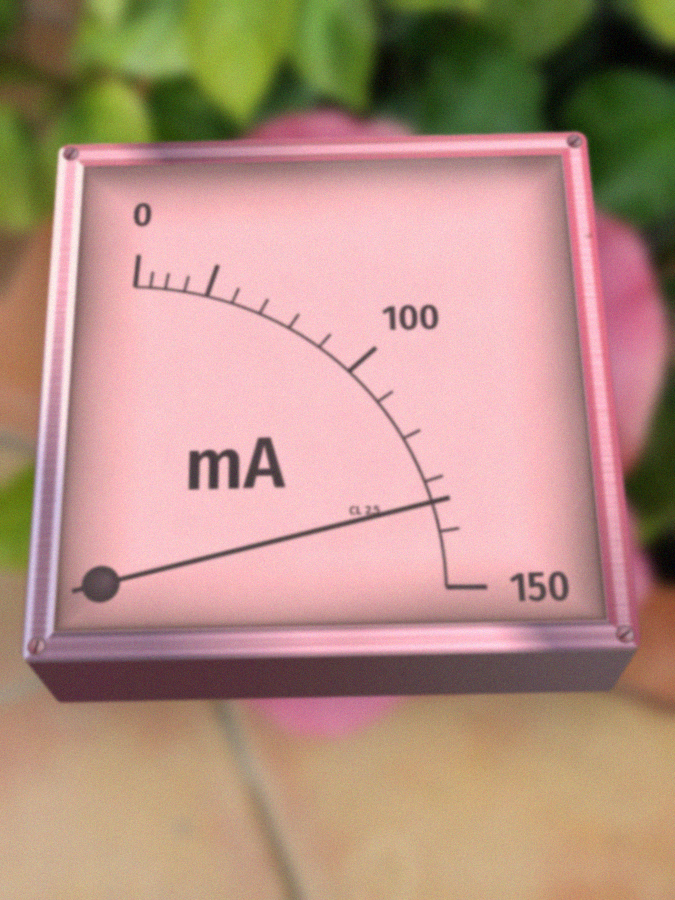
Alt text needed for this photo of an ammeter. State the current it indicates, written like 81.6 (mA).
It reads 135 (mA)
